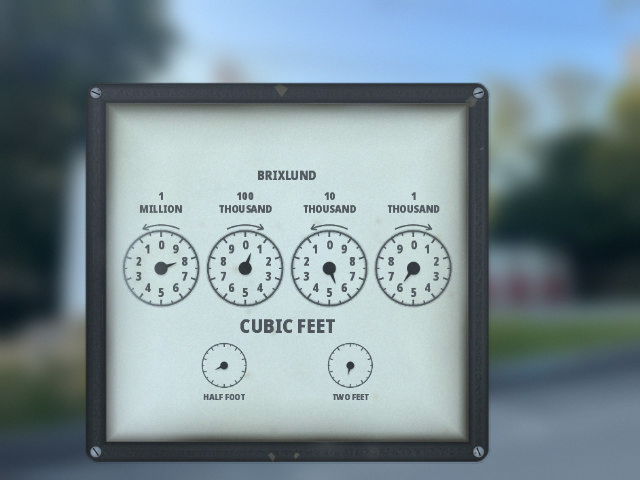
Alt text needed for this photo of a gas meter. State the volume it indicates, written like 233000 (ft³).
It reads 805600 (ft³)
